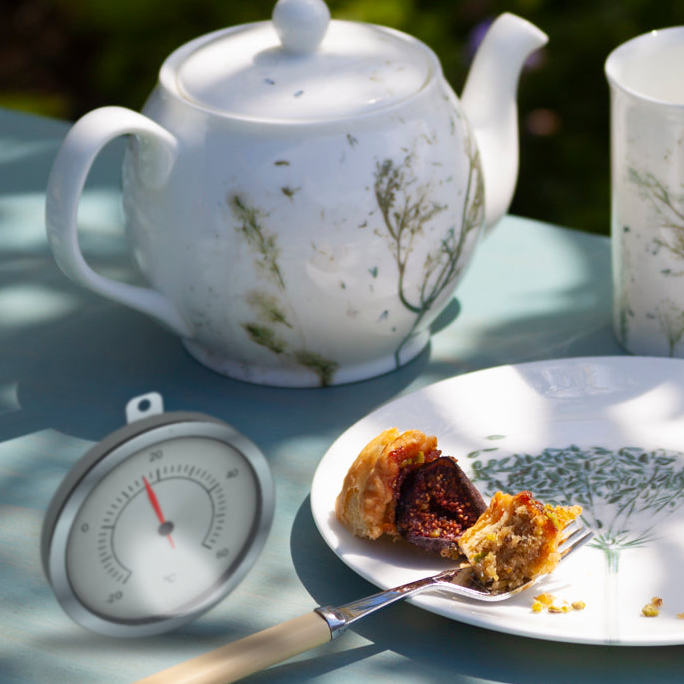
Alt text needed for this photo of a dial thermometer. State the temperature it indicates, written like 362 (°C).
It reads 16 (°C)
